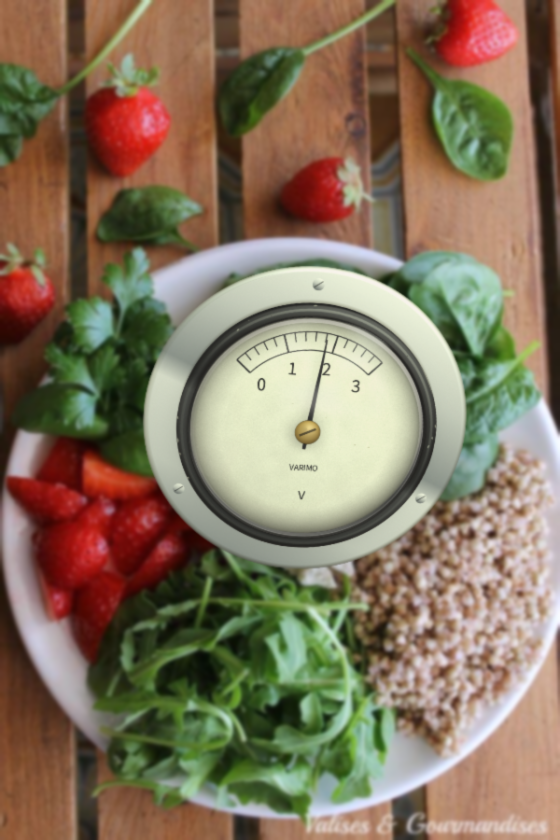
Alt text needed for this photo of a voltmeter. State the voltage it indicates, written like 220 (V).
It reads 1.8 (V)
